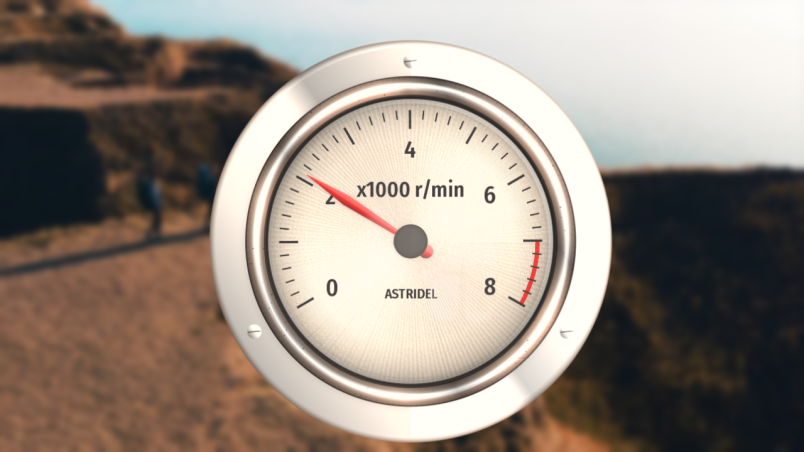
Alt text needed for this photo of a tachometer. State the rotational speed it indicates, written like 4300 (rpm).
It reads 2100 (rpm)
